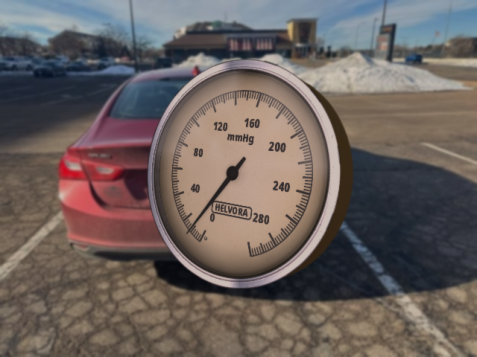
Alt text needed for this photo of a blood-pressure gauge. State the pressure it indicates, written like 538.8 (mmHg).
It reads 10 (mmHg)
